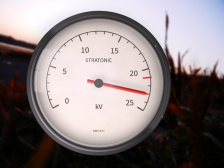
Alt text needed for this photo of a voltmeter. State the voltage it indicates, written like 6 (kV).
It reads 23 (kV)
